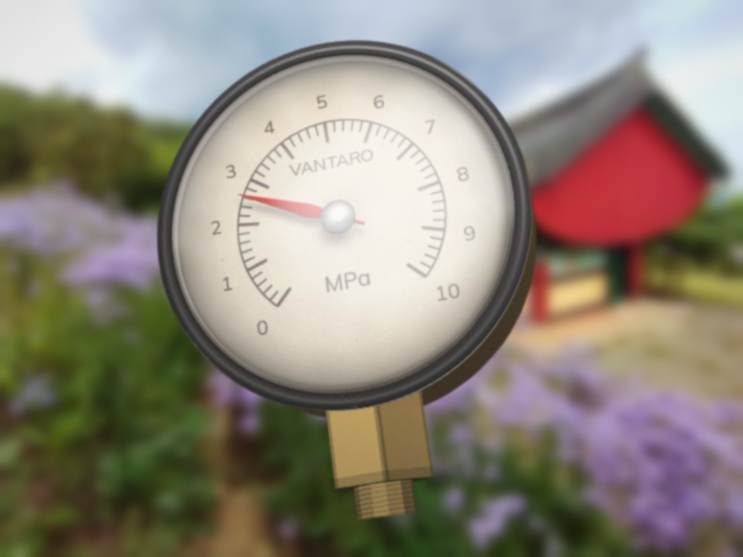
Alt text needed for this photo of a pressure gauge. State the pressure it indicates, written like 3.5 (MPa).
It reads 2.6 (MPa)
